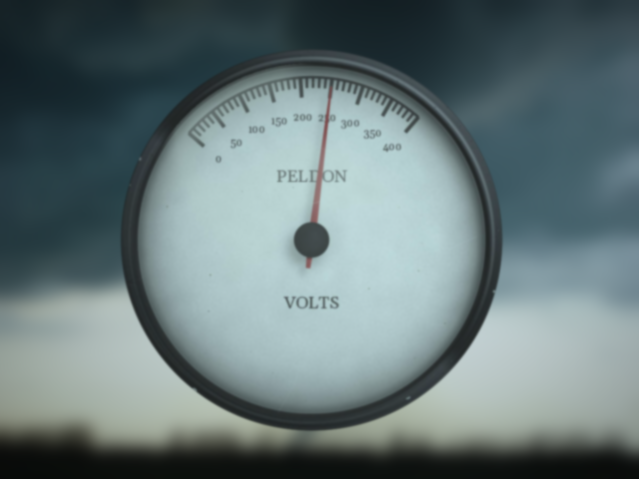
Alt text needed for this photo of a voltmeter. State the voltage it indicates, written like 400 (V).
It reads 250 (V)
